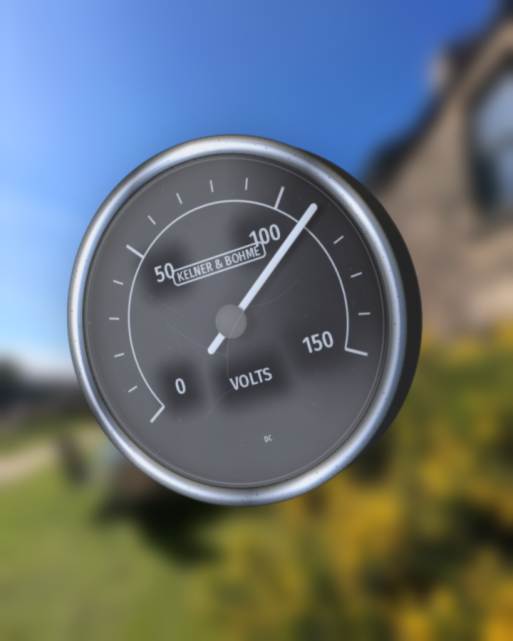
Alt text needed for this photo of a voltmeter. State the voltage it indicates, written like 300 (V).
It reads 110 (V)
